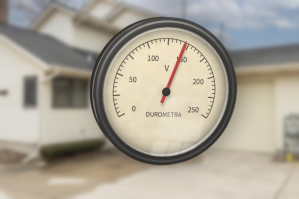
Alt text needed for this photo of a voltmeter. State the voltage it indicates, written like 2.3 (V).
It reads 145 (V)
